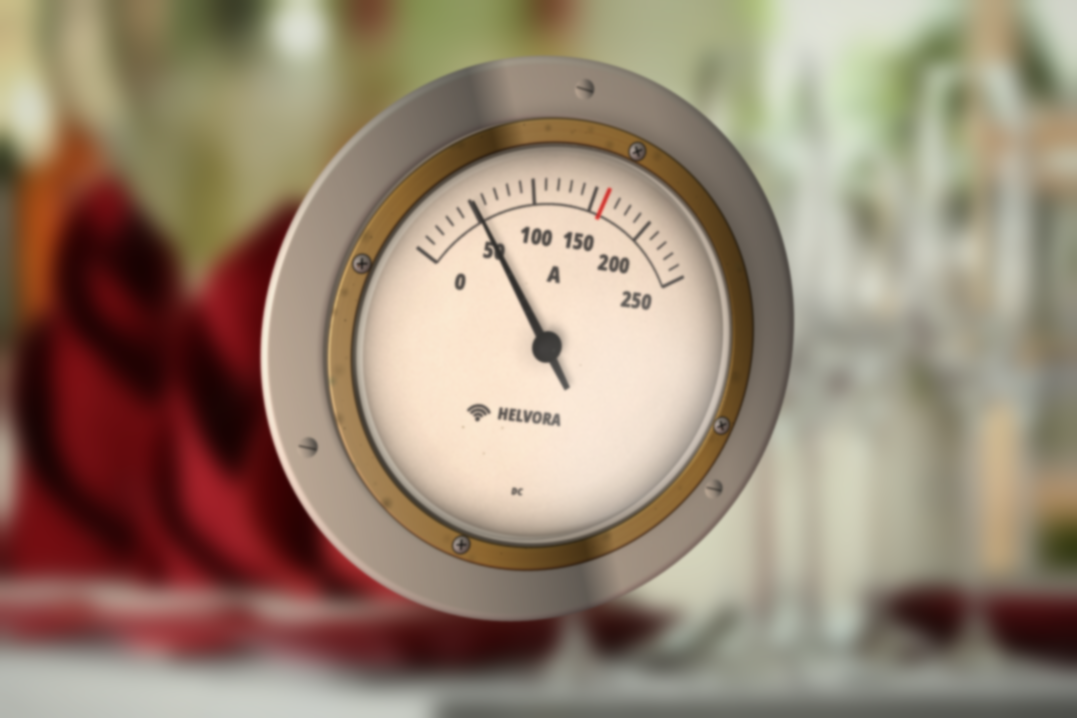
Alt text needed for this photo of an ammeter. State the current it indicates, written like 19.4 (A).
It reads 50 (A)
